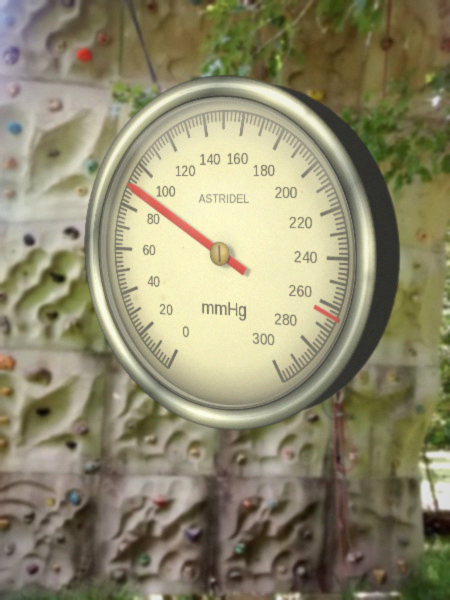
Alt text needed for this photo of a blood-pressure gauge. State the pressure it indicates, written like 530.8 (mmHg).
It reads 90 (mmHg)
